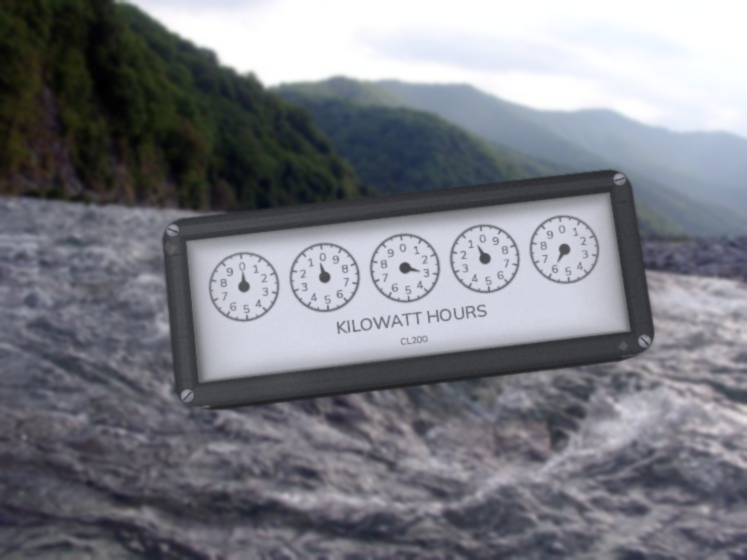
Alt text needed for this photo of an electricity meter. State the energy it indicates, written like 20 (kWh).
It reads 306 (kWh)
